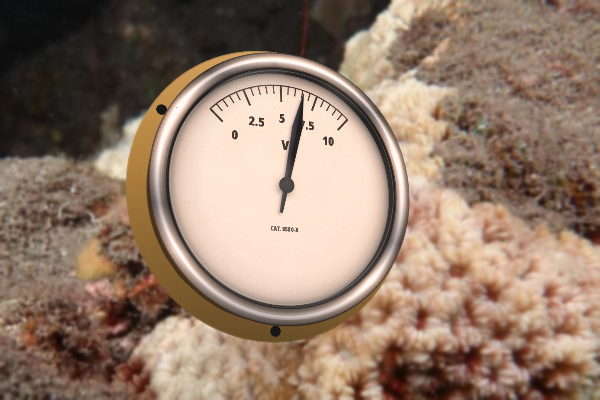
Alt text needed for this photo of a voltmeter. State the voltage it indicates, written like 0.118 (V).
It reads 6.5 (V)
